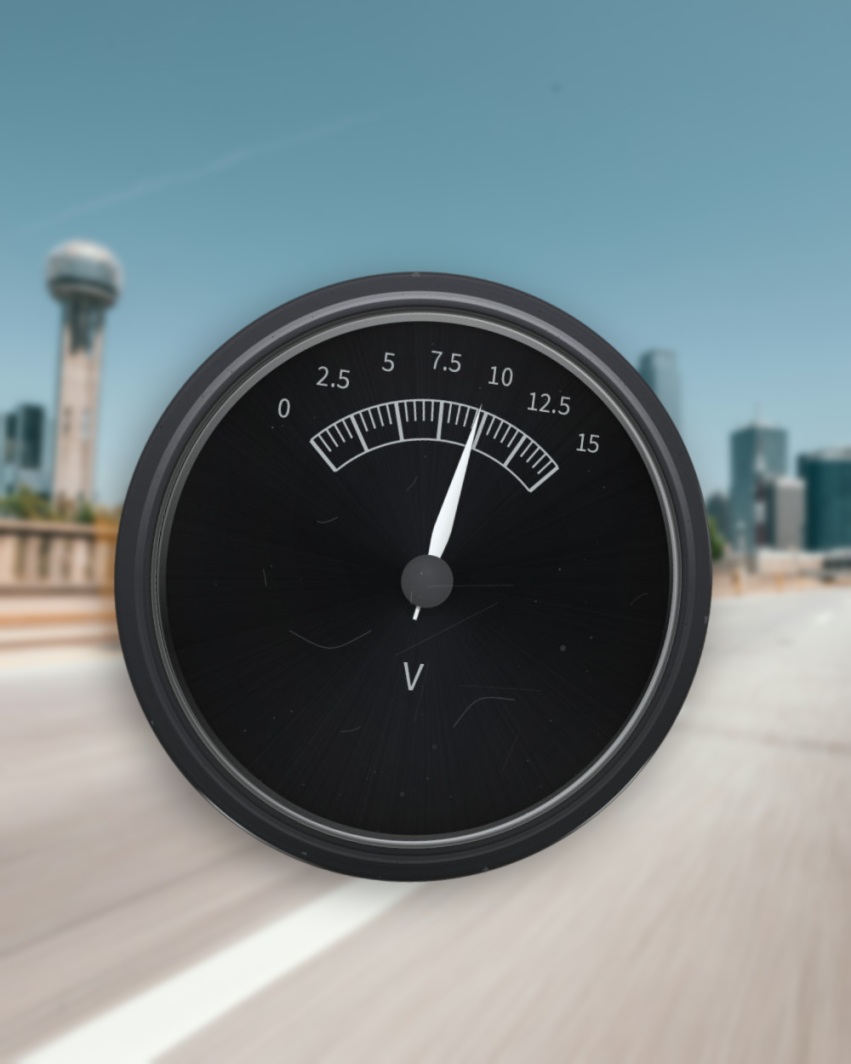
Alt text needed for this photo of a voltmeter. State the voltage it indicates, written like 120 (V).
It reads 9.5 (V)
